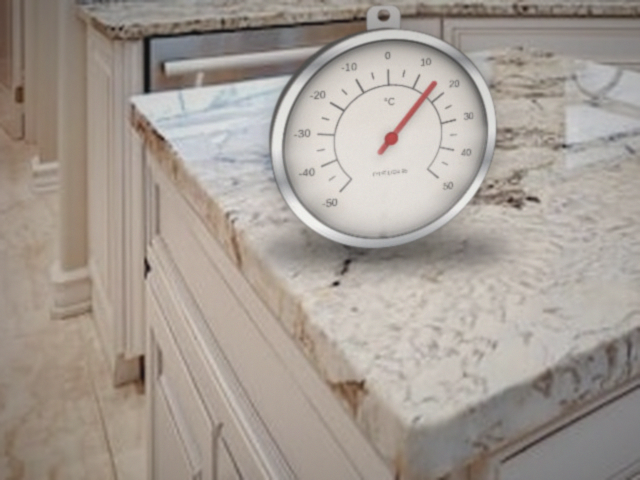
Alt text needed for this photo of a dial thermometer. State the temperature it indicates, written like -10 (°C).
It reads 15 (°C)
